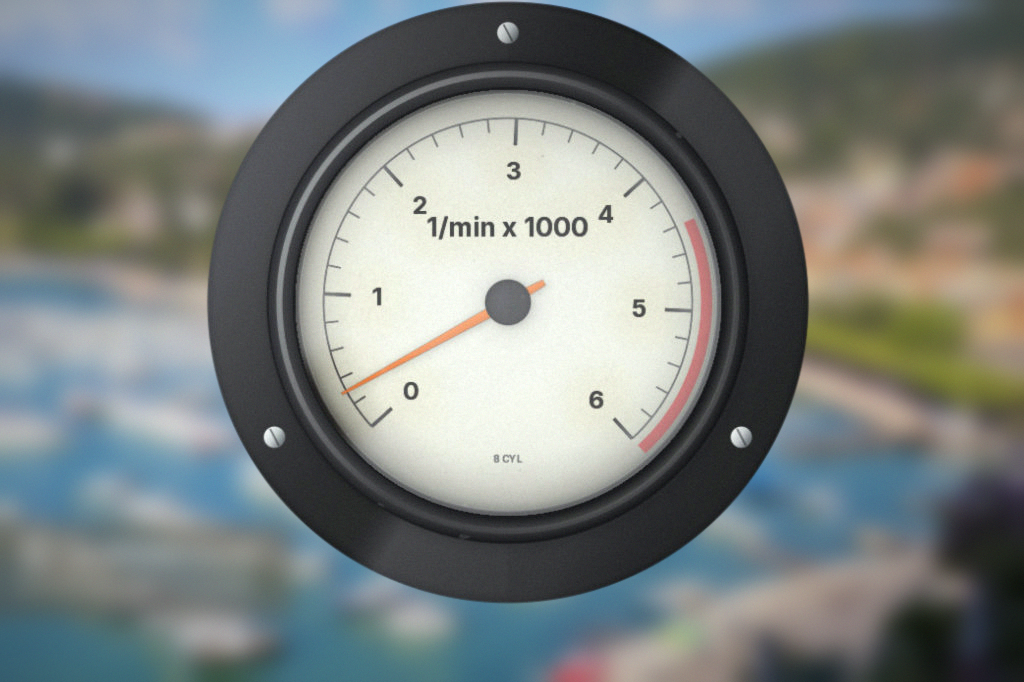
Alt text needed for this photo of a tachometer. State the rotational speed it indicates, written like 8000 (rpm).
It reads 300 (rpm)
